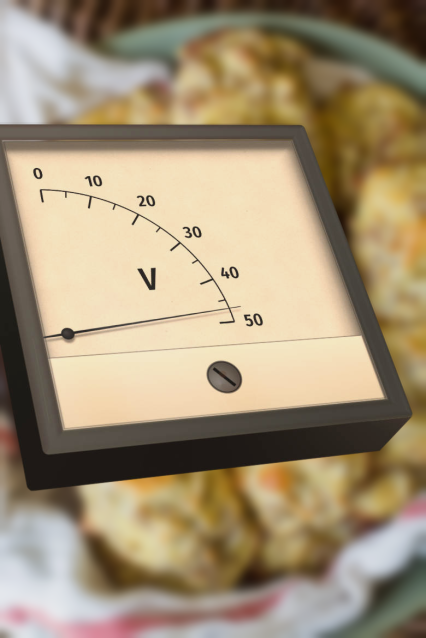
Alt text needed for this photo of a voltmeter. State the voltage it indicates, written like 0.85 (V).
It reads 47.5 (V)
